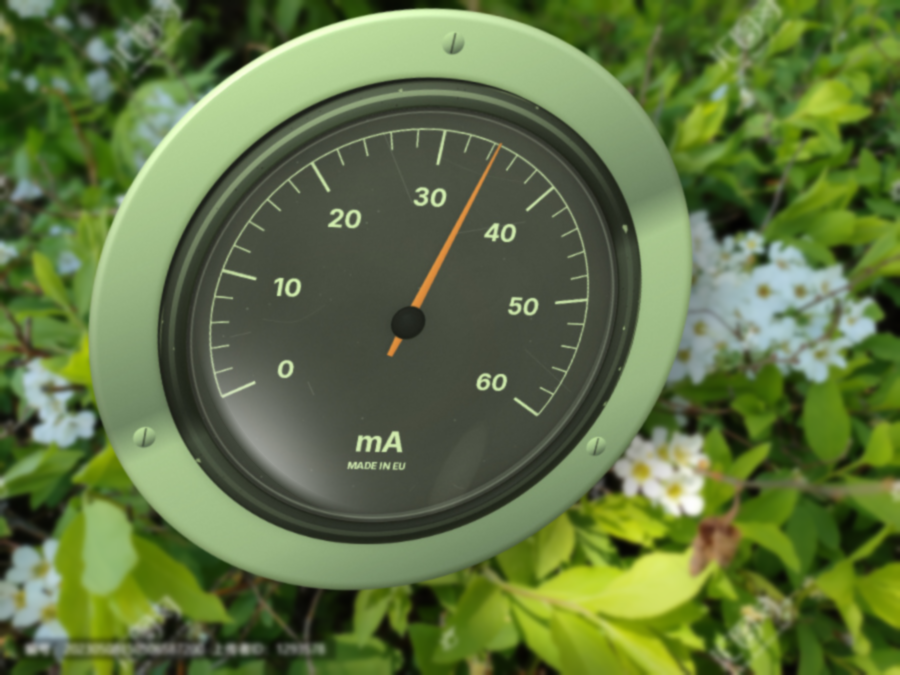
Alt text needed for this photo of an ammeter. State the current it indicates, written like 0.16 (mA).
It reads 34 (mA)
